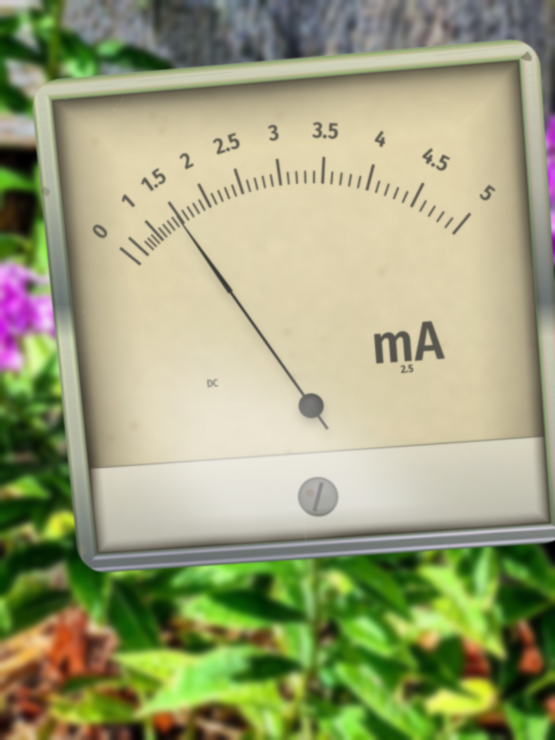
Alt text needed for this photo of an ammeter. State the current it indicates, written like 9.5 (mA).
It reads 1.5 (mA)
